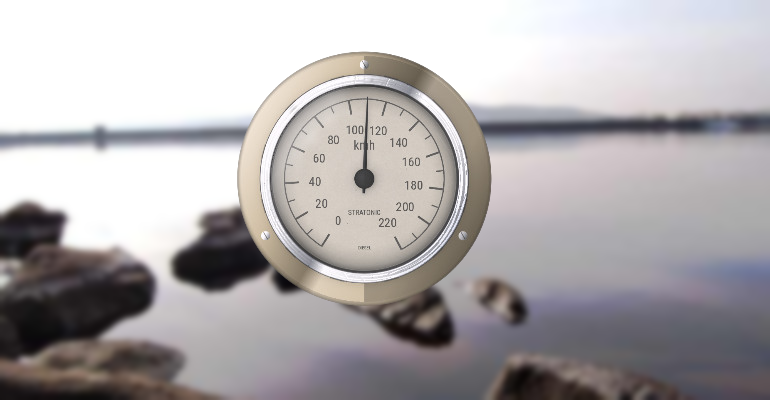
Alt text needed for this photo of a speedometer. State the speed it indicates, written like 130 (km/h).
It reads 110 (km/h)
